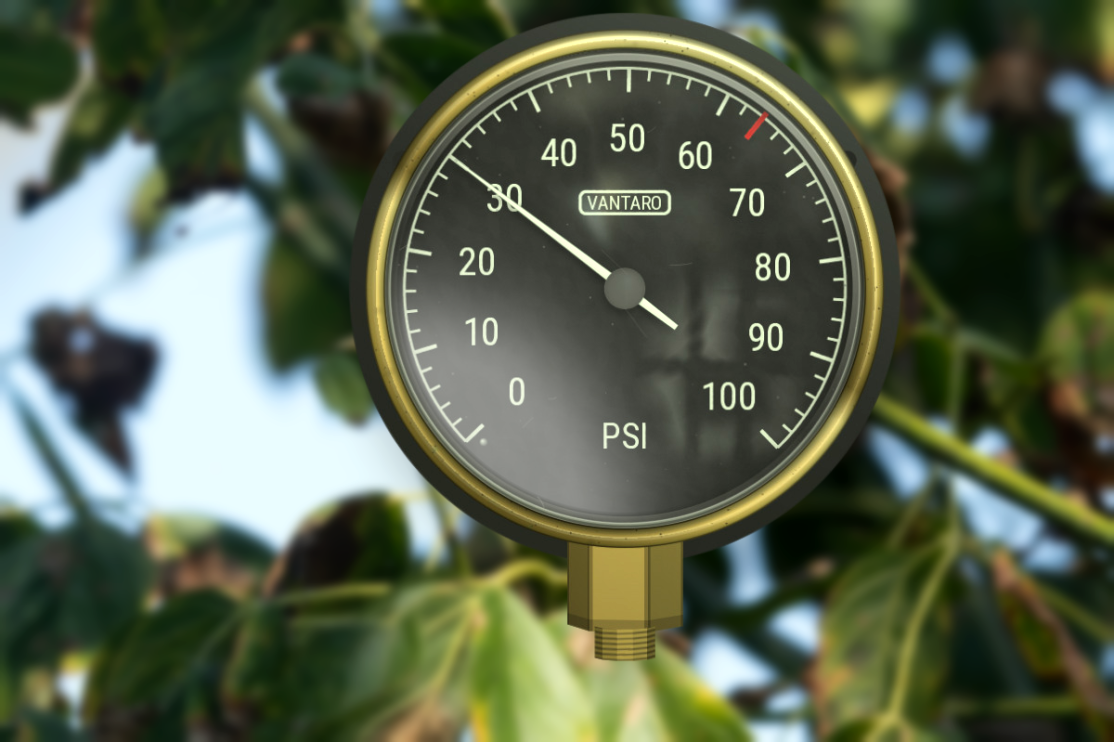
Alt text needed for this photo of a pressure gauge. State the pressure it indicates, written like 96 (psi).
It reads 30 (psi)
